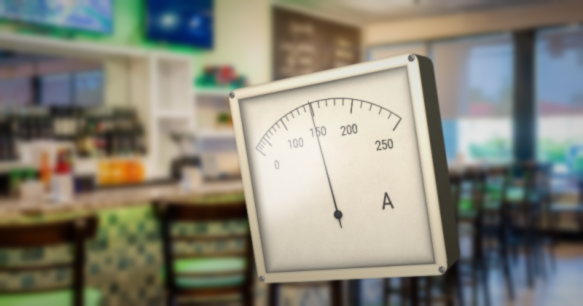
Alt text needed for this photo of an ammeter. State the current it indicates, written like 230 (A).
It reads 150 (A)
